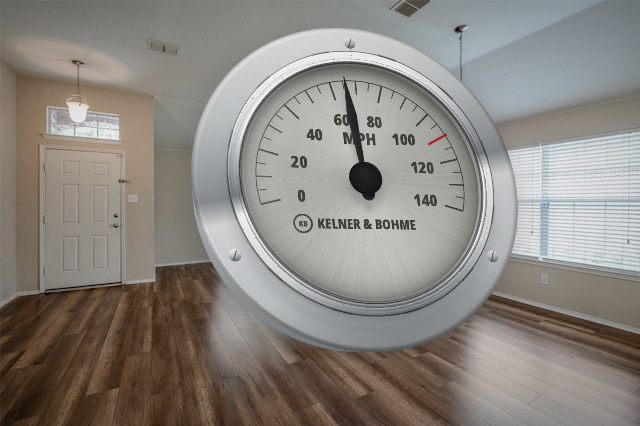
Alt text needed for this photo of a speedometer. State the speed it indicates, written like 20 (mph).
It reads 65 (mph)
